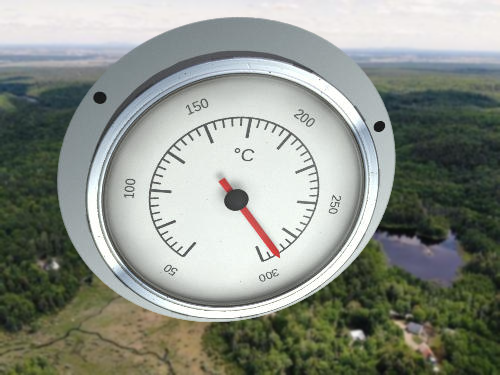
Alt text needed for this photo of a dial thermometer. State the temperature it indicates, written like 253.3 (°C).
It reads 290 (°C)
